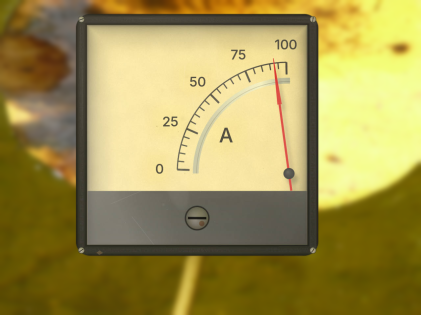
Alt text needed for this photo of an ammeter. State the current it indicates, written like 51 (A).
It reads 92.5 (A)
